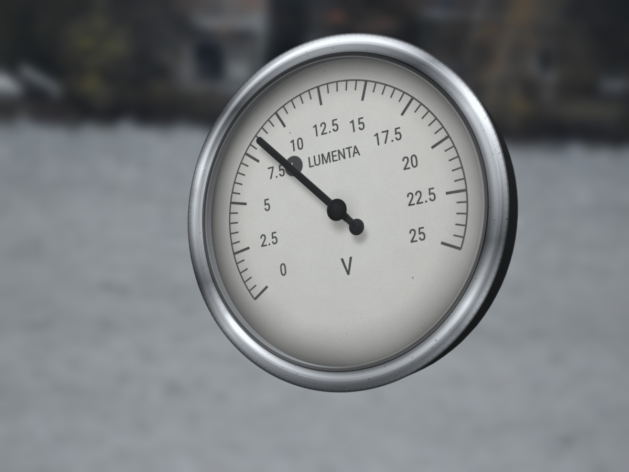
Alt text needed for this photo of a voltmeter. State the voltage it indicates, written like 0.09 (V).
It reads 8.5 (V)
